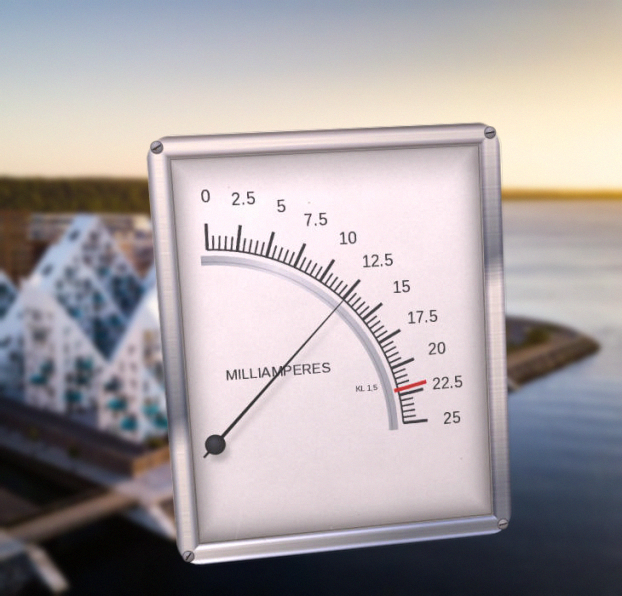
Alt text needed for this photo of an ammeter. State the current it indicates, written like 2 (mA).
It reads 12.5 (mA)
